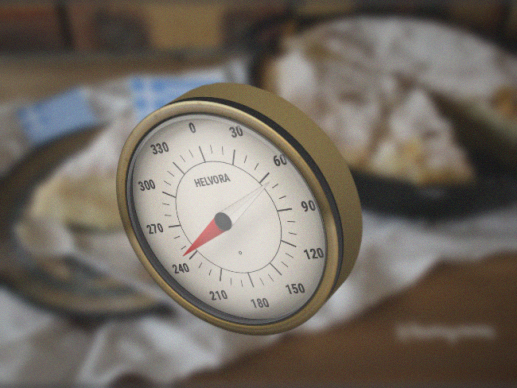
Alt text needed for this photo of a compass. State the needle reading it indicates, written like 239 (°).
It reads 245 (°)
